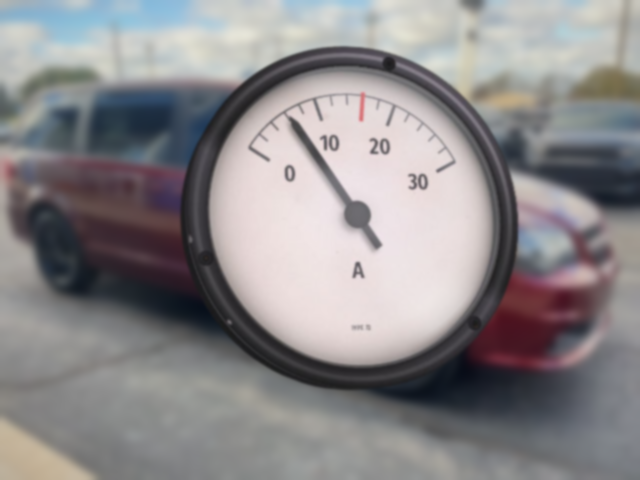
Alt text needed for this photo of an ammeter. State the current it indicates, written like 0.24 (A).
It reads 6 (A)
